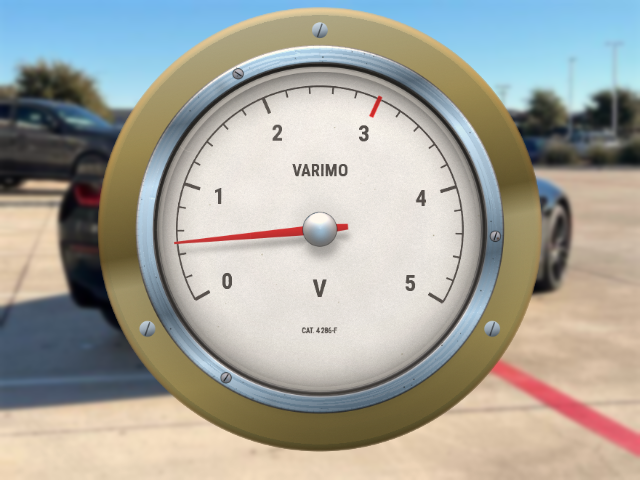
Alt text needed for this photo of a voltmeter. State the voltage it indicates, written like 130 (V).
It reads 0.5 (V)
